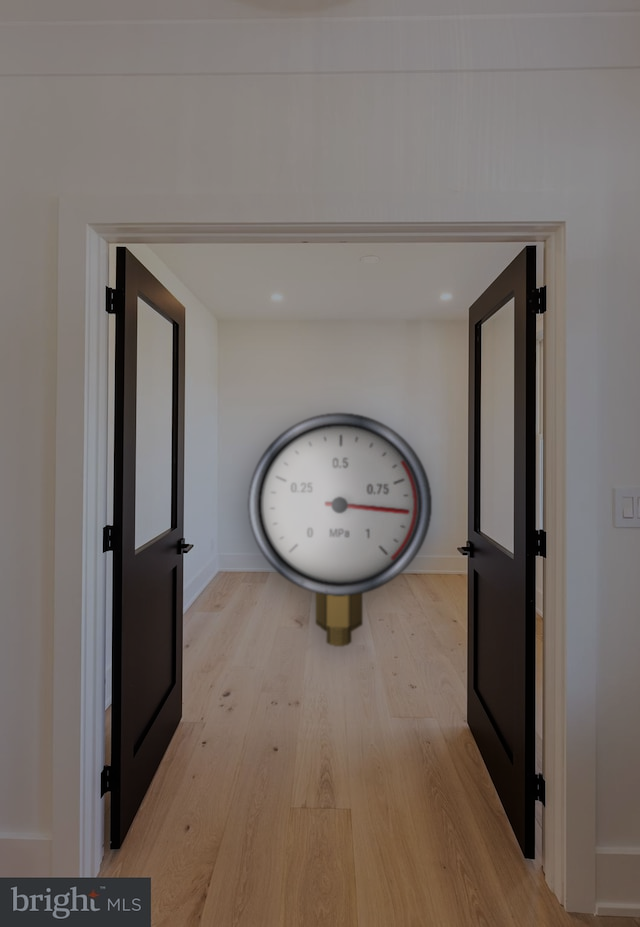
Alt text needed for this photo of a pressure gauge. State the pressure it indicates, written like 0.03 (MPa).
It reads 0.85 (MPa)
